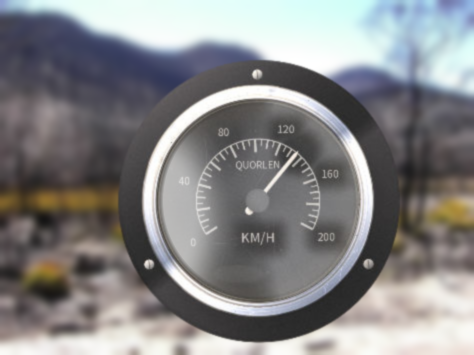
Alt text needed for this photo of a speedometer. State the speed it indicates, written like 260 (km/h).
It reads 135 (km/h)
